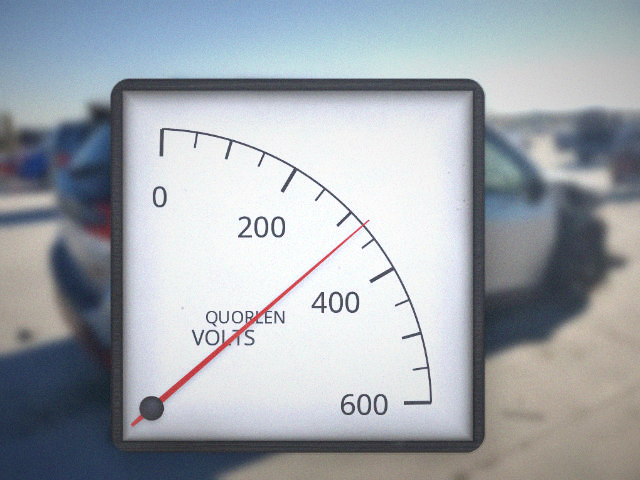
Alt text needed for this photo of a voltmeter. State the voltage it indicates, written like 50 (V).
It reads 325 (V)
